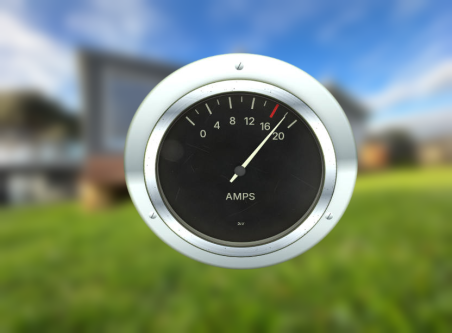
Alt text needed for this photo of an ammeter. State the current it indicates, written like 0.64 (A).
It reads 18 (A)
